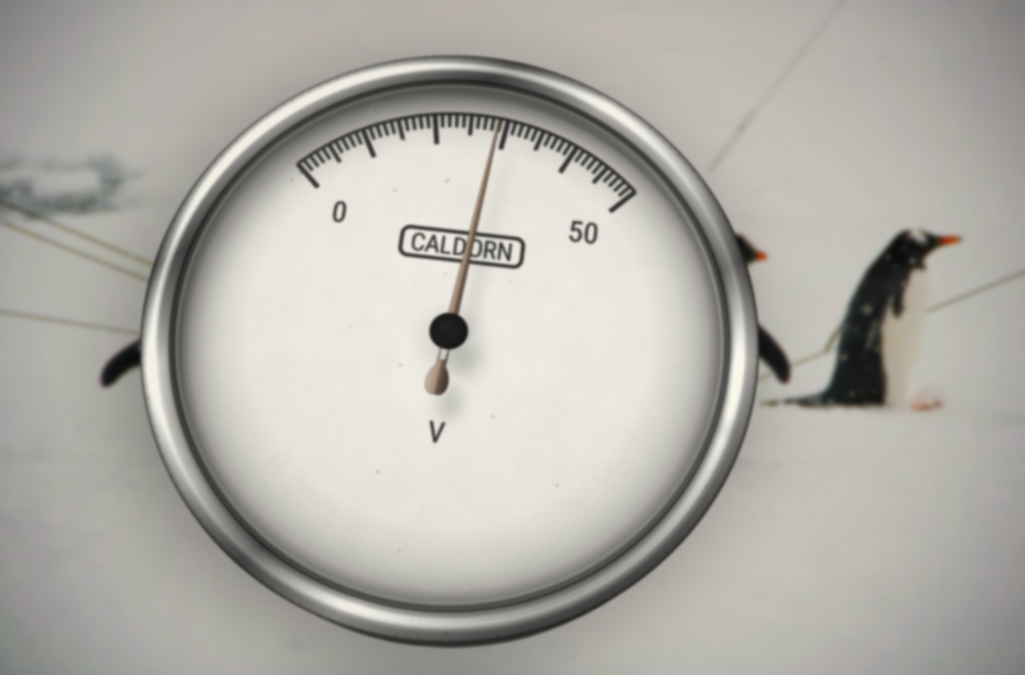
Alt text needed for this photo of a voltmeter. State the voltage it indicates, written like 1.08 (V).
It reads 29 (V)
